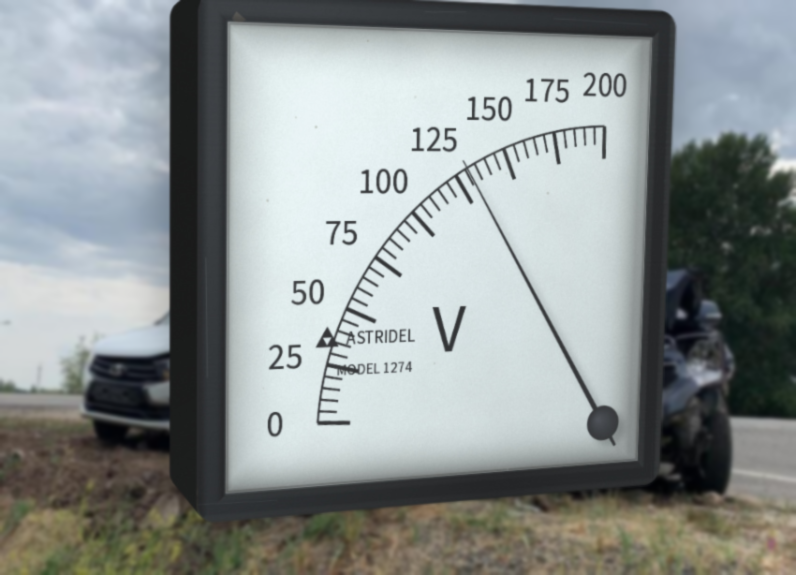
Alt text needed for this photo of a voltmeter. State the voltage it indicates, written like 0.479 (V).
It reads 130 (V)
